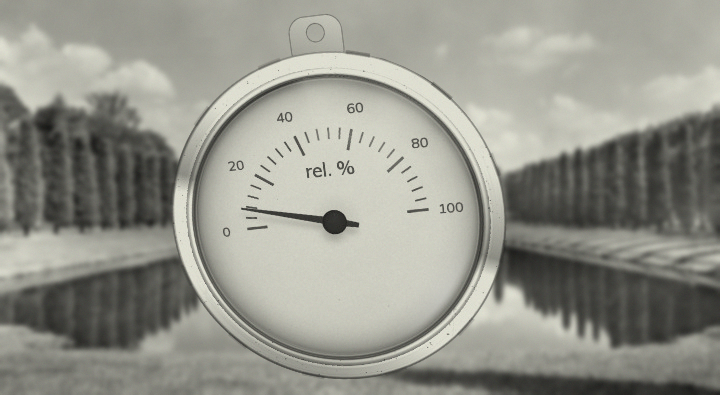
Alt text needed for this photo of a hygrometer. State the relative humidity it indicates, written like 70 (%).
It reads 8 (%)
